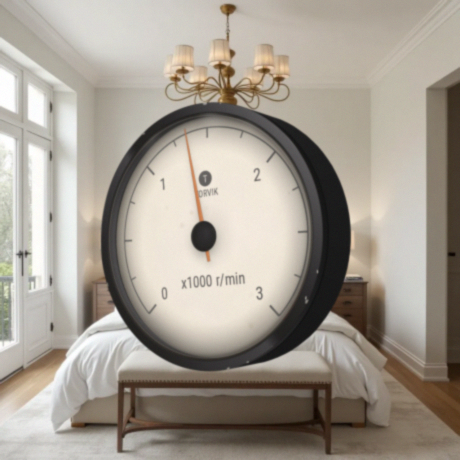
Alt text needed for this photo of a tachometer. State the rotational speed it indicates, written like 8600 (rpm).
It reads 1375 (rpm)
